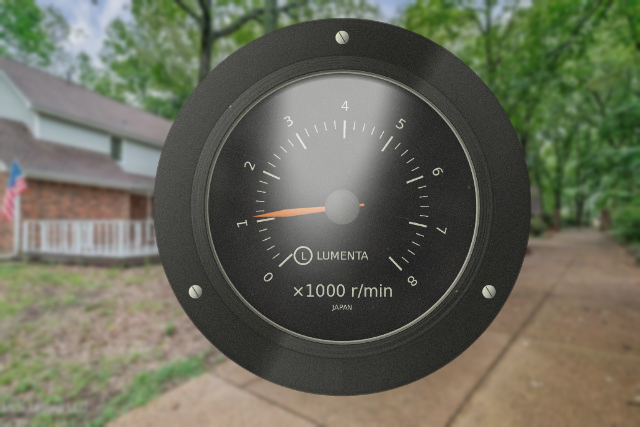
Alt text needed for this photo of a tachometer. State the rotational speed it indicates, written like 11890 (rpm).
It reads 1100 (rpm)
